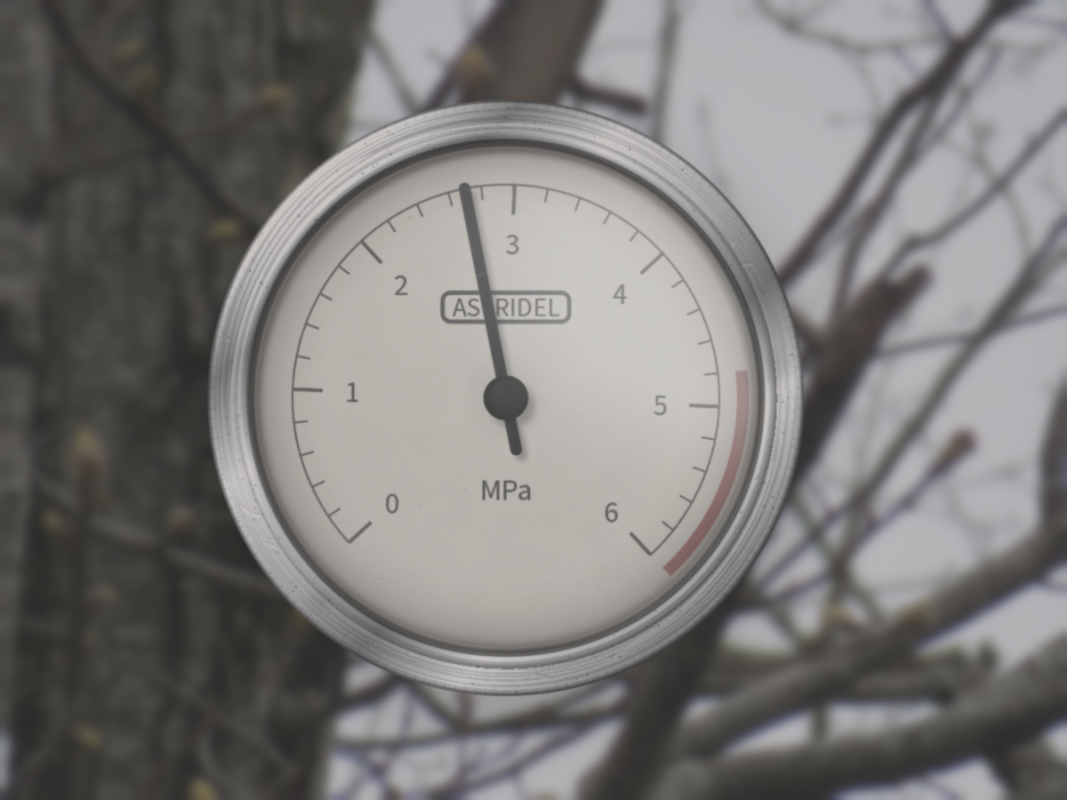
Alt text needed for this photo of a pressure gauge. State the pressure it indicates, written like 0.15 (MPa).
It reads 2.7 (MPa)
